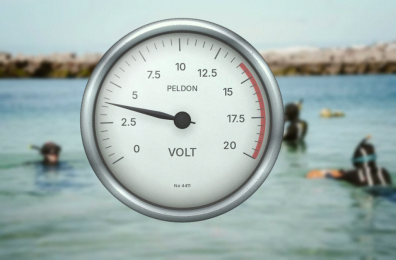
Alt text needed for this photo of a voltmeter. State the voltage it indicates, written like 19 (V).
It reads 3.75 (V)
